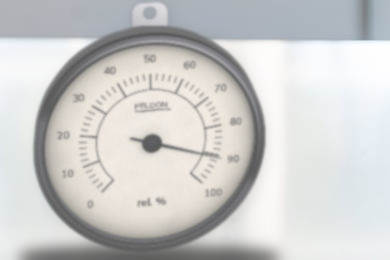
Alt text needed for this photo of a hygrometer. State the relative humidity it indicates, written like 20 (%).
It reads 90 (%)
